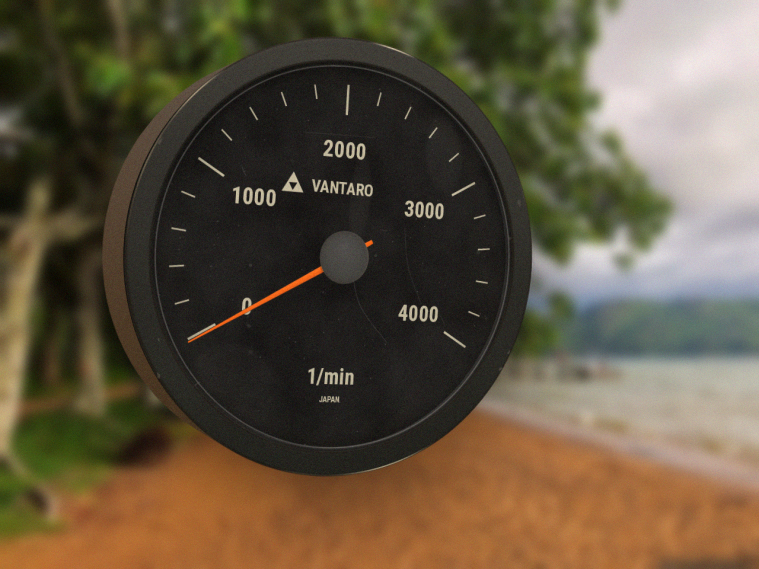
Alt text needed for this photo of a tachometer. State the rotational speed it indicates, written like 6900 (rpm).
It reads 0 (rpm)
